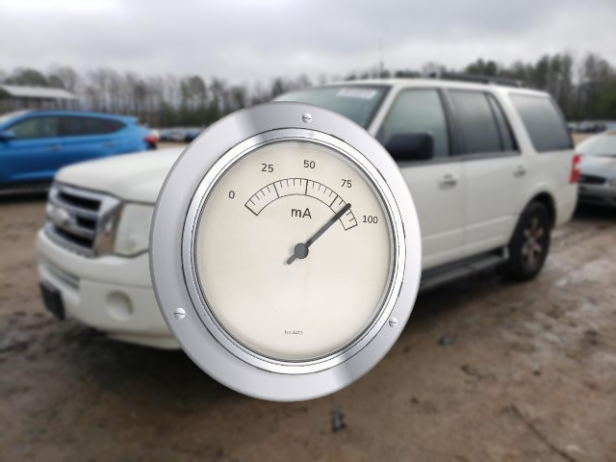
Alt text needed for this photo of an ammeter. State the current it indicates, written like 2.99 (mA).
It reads 85 (mA)
